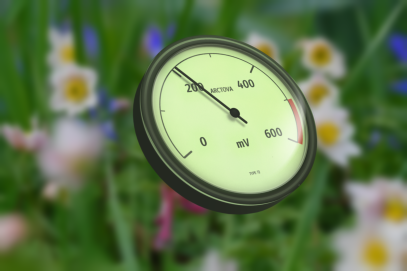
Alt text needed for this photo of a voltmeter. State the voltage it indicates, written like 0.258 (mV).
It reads 200 (mV)
